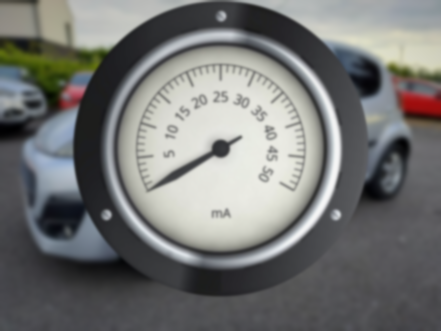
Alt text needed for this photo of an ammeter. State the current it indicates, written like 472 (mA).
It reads 0 (mA)
